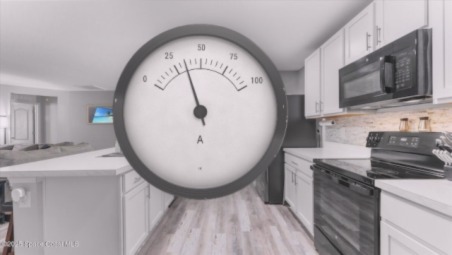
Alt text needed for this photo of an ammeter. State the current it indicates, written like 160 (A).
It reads 35 (A)
